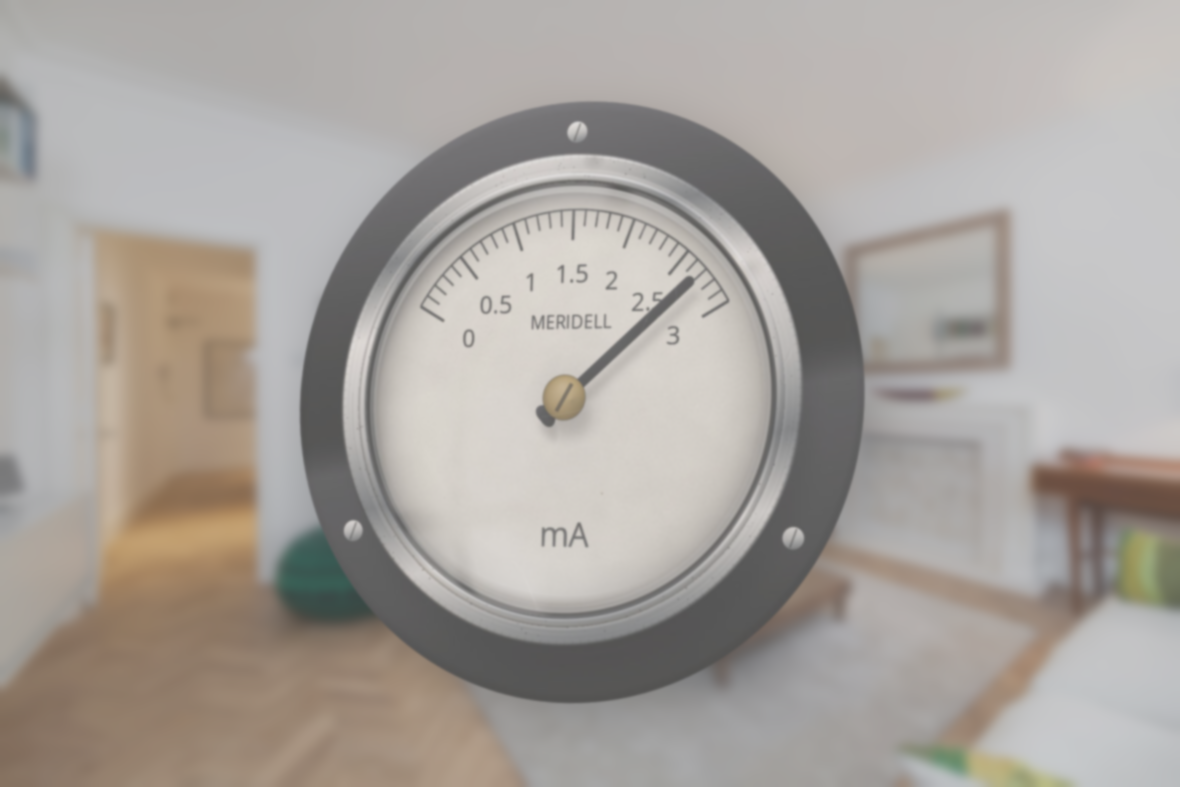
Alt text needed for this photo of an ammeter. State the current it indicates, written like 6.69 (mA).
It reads 2.7 (mA)
